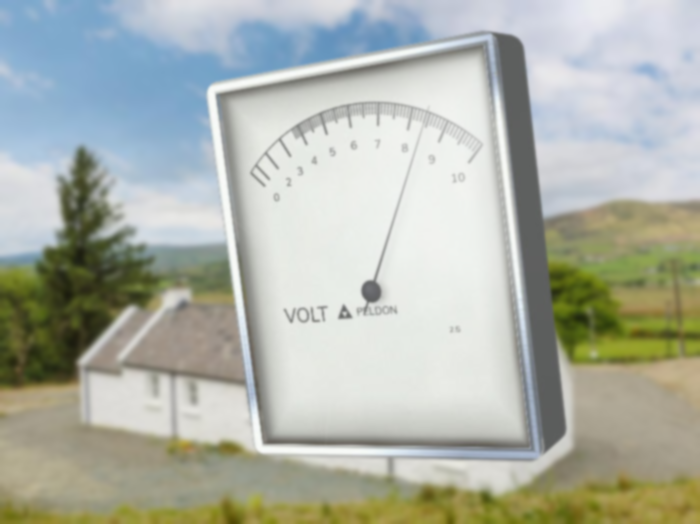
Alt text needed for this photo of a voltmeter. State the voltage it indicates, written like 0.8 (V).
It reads 8.5 (V)
